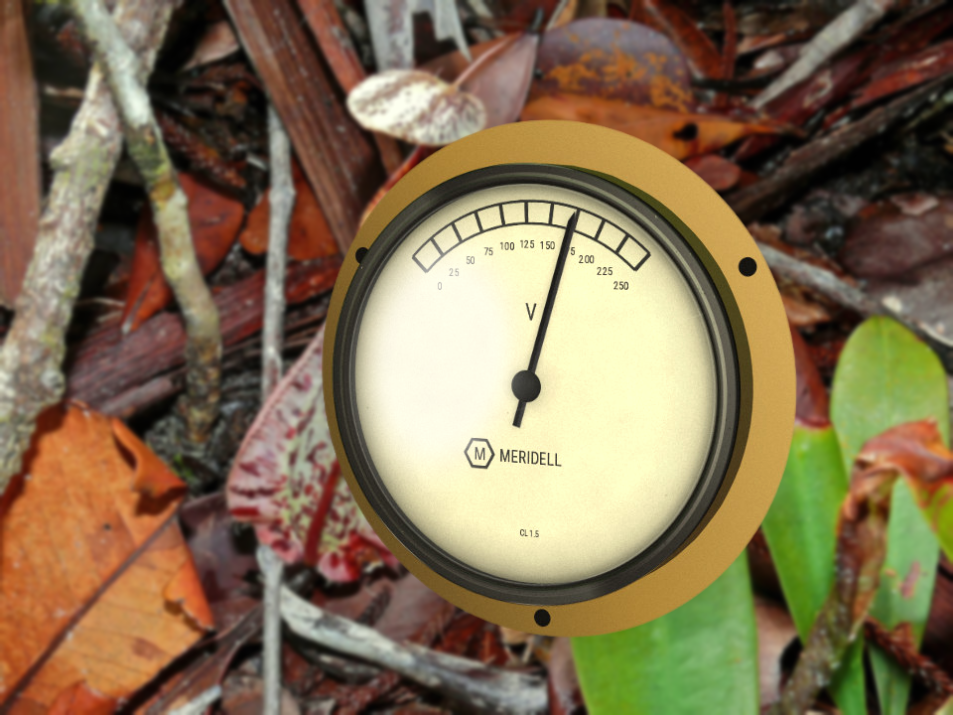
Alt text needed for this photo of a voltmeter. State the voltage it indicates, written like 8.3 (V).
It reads 175 (V)
